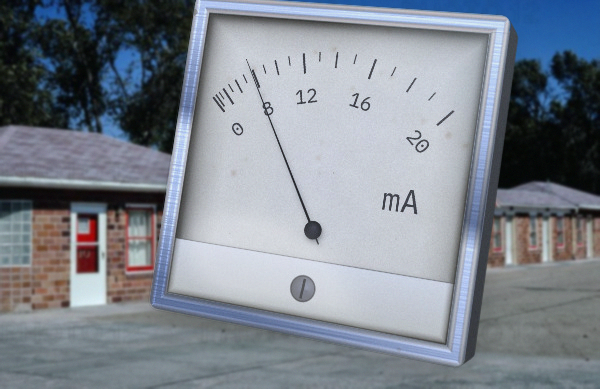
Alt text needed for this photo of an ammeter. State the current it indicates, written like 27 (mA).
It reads 8 (mA)
